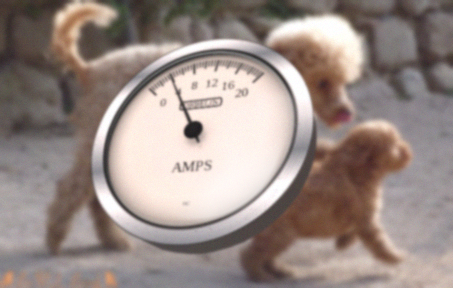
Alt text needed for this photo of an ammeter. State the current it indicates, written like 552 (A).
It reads 4 (A)
